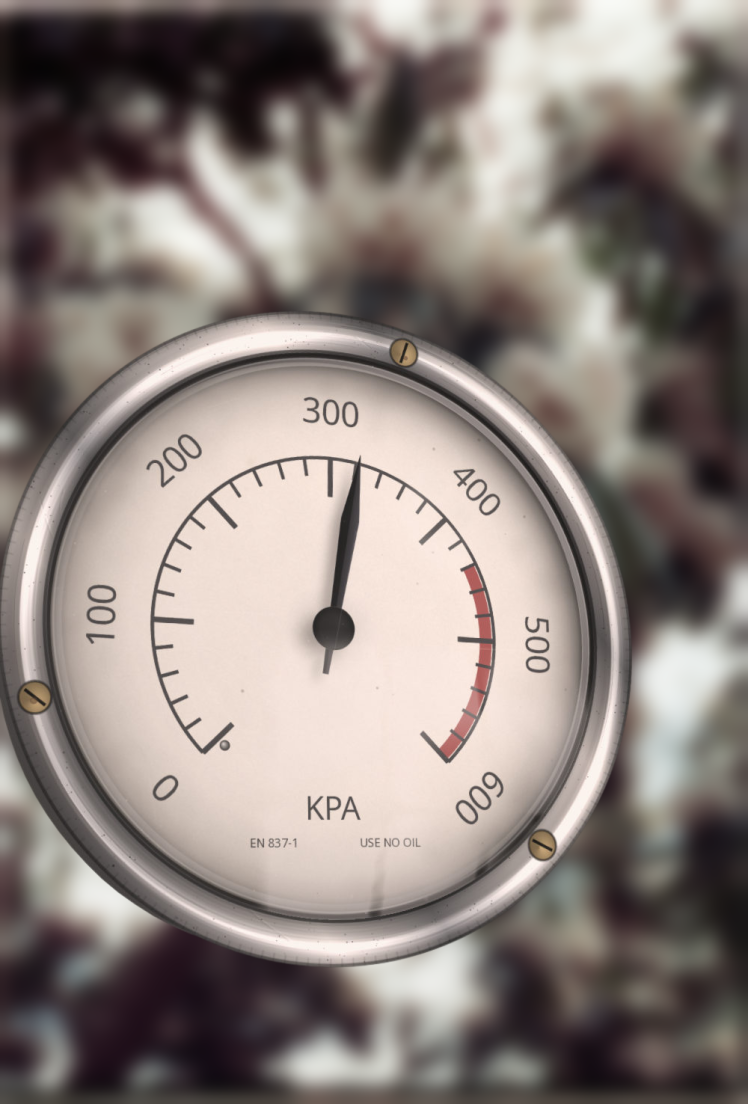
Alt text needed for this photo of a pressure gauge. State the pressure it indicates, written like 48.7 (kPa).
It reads 320 (kPa)
